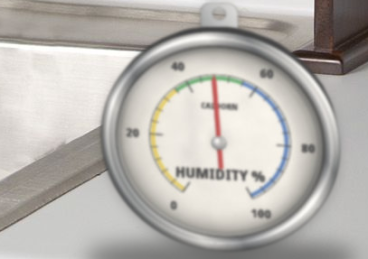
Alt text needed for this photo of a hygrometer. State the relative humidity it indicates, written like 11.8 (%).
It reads 48 (%)
